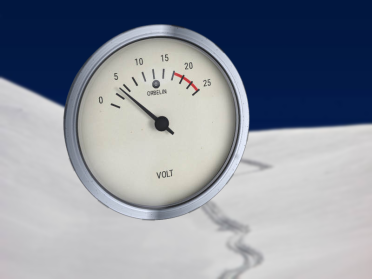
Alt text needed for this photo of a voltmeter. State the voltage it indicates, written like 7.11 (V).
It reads 3.75 (V)
